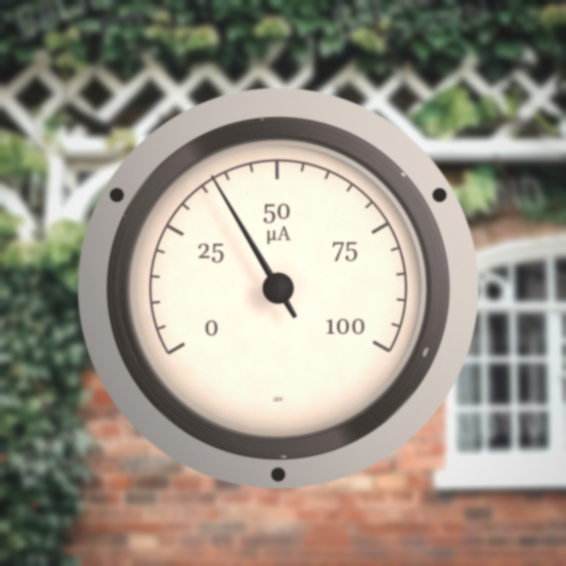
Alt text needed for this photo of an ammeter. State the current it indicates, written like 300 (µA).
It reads 37.5 (µA)
